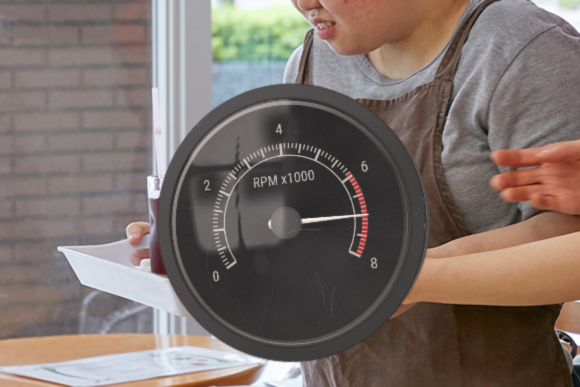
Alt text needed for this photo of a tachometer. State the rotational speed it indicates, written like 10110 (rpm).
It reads 7000 (rpm)
